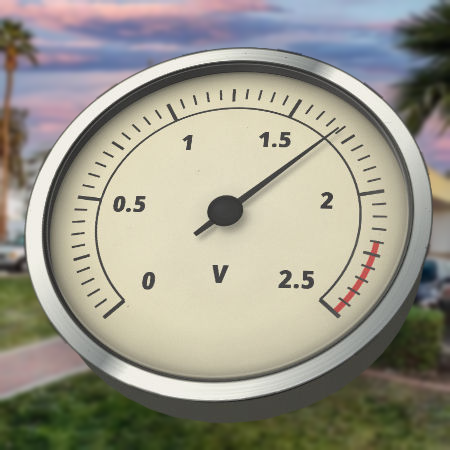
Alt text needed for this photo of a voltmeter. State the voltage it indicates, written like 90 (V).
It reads 1.7 (V)
